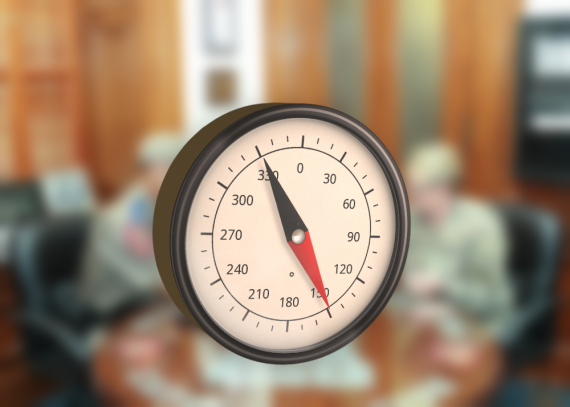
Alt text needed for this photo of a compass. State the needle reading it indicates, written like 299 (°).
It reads 150 (°)
